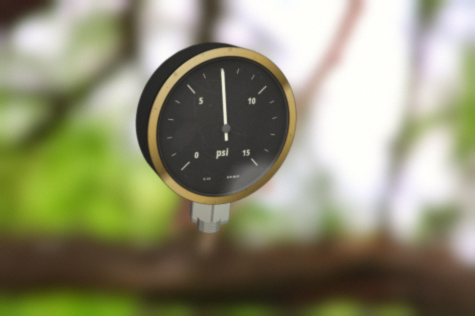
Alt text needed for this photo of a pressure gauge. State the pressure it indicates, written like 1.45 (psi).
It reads 7 (psi)
